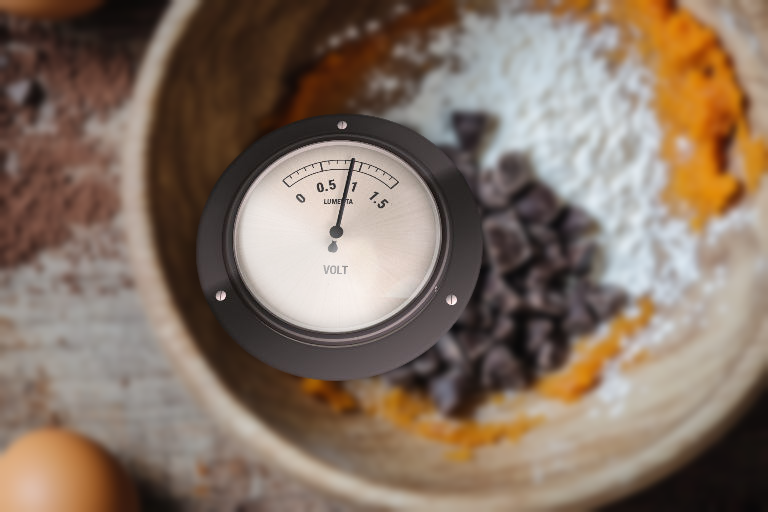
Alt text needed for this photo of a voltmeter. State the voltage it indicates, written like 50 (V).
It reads 0.9 (V)
